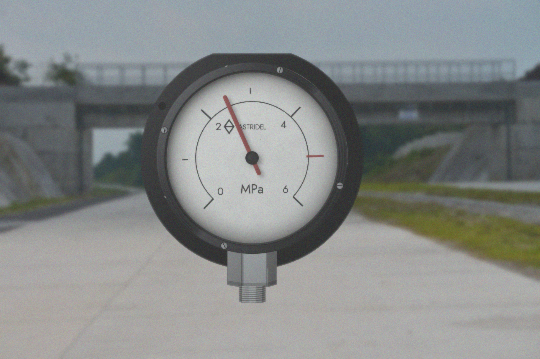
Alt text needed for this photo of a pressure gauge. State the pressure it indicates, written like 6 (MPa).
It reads 2.5 (MPa)
